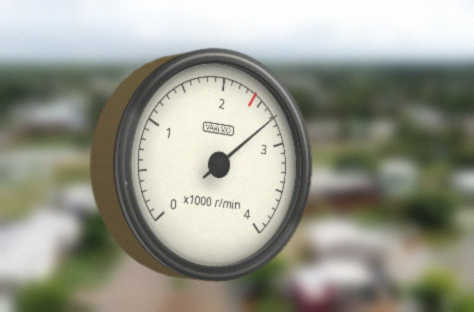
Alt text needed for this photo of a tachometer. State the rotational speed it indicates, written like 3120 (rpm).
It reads 2700 (rpm)
